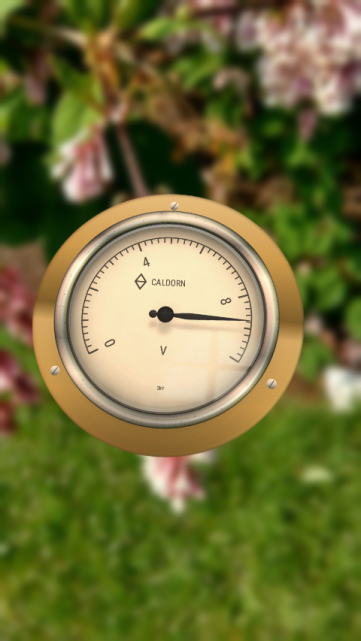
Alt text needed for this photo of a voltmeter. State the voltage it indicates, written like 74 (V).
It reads 8.8 (V)
